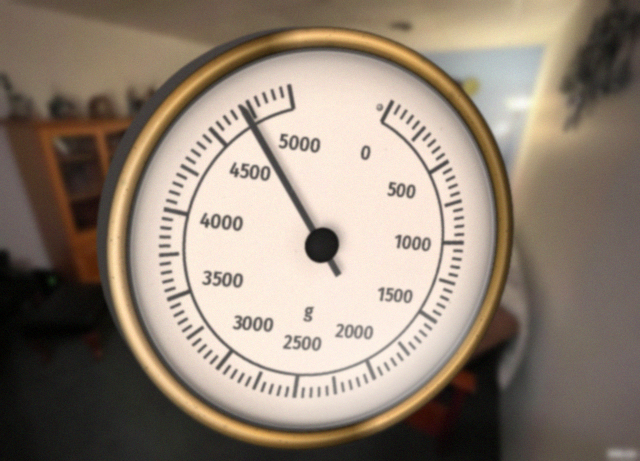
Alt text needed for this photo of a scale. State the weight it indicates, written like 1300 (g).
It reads 4700 (g)
